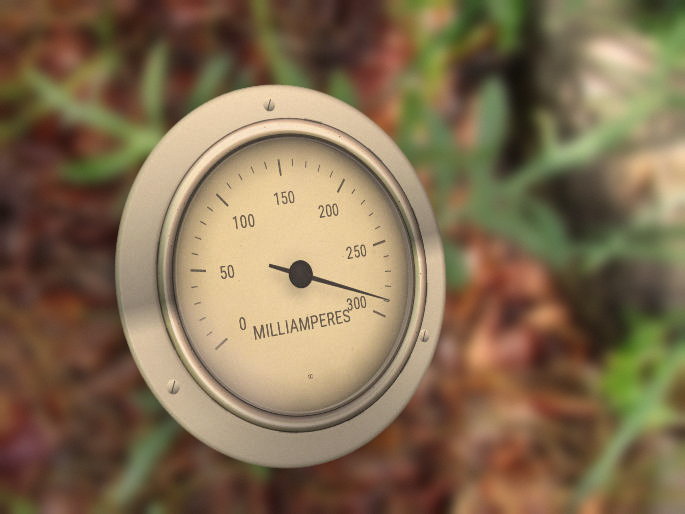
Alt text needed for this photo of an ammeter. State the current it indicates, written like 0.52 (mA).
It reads 290 (mA)
